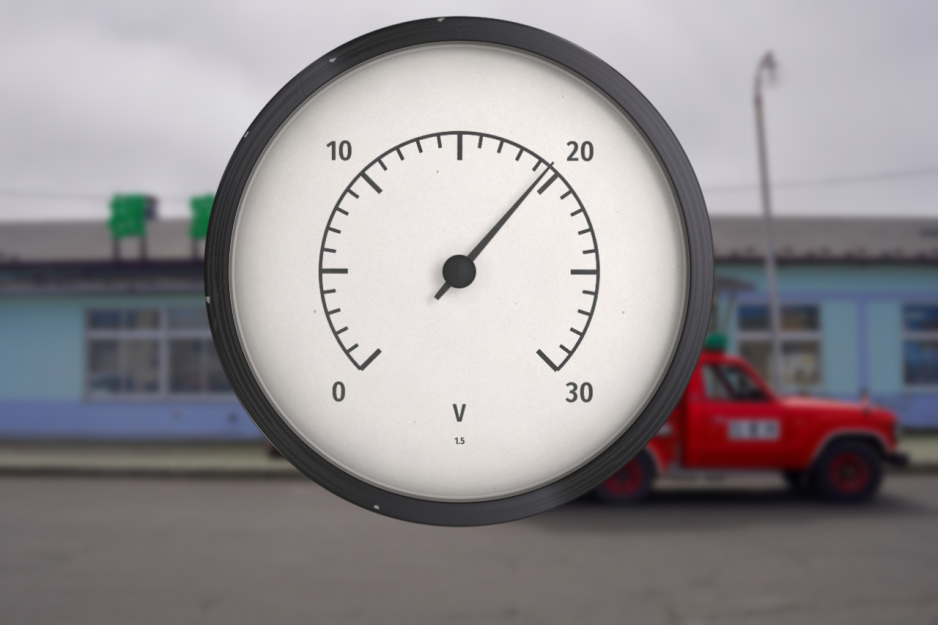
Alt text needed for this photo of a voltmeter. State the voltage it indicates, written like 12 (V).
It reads 19.5 (V)
